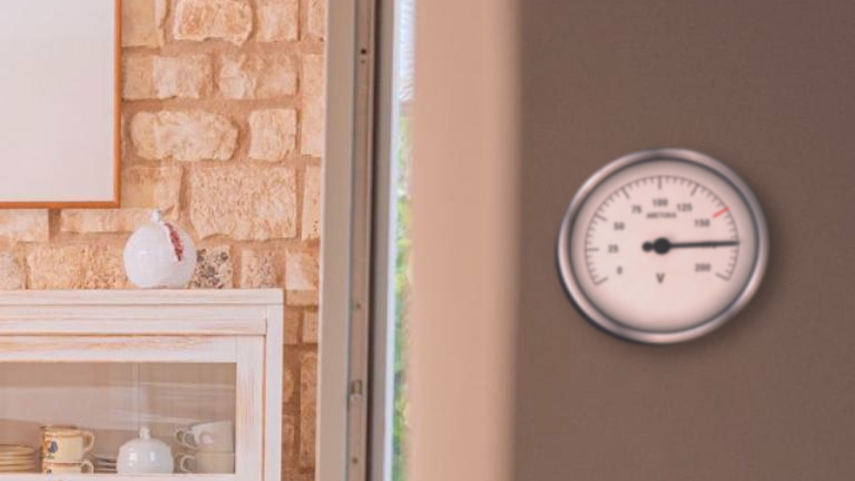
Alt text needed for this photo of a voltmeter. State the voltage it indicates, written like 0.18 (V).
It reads 175 (V)
